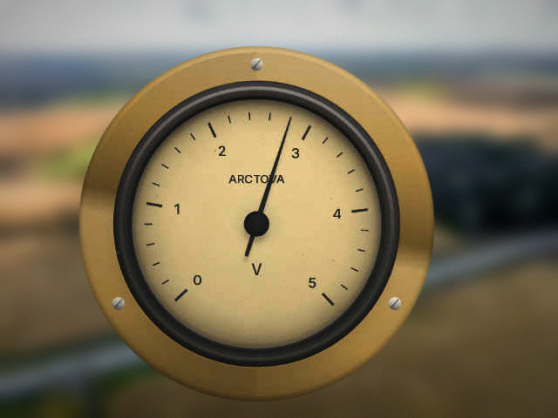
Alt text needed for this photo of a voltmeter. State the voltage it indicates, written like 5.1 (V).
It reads 2.8 (V)
